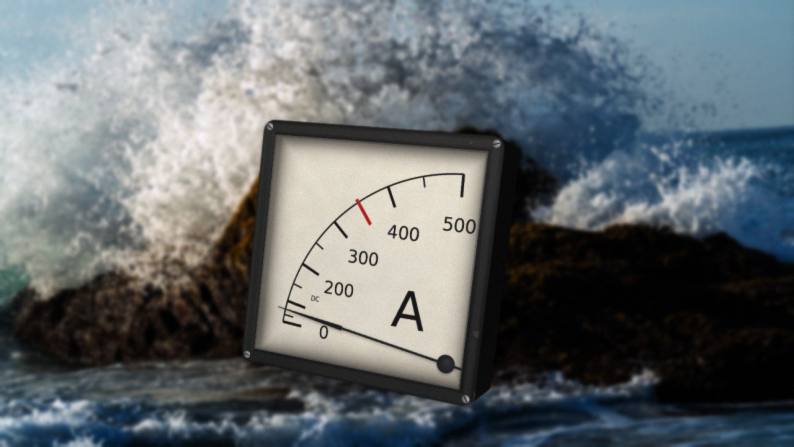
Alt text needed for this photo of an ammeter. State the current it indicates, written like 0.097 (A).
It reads 75 (A)
